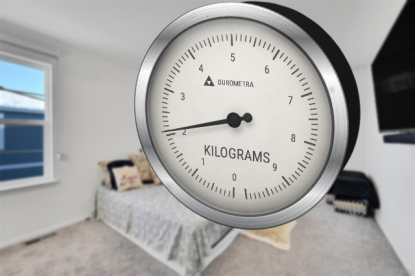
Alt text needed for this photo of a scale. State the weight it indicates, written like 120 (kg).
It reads 2.1 (kg)
